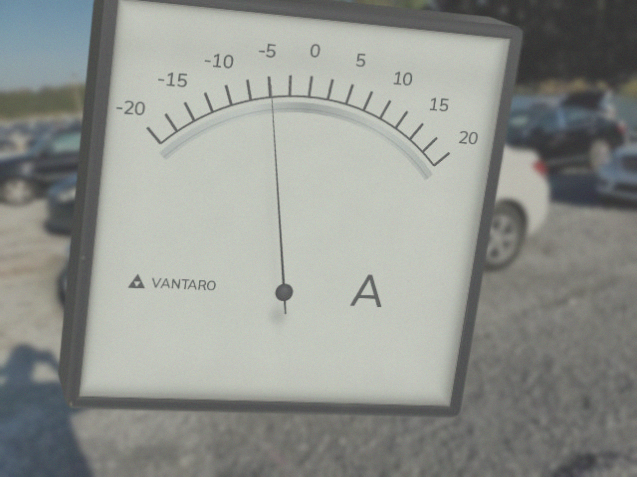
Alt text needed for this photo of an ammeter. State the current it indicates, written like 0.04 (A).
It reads -5 (A)
